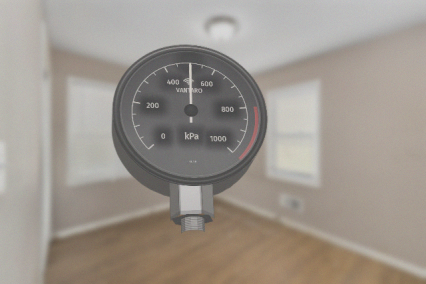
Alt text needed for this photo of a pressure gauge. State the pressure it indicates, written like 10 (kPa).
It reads 500 (kPa)
